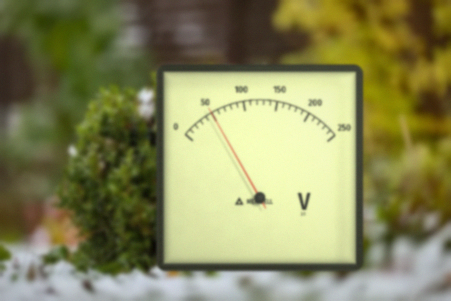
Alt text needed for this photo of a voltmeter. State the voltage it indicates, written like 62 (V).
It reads 50 (V)
